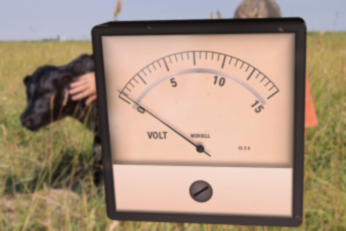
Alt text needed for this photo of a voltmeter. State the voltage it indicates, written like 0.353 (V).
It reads 0.5 (V)
